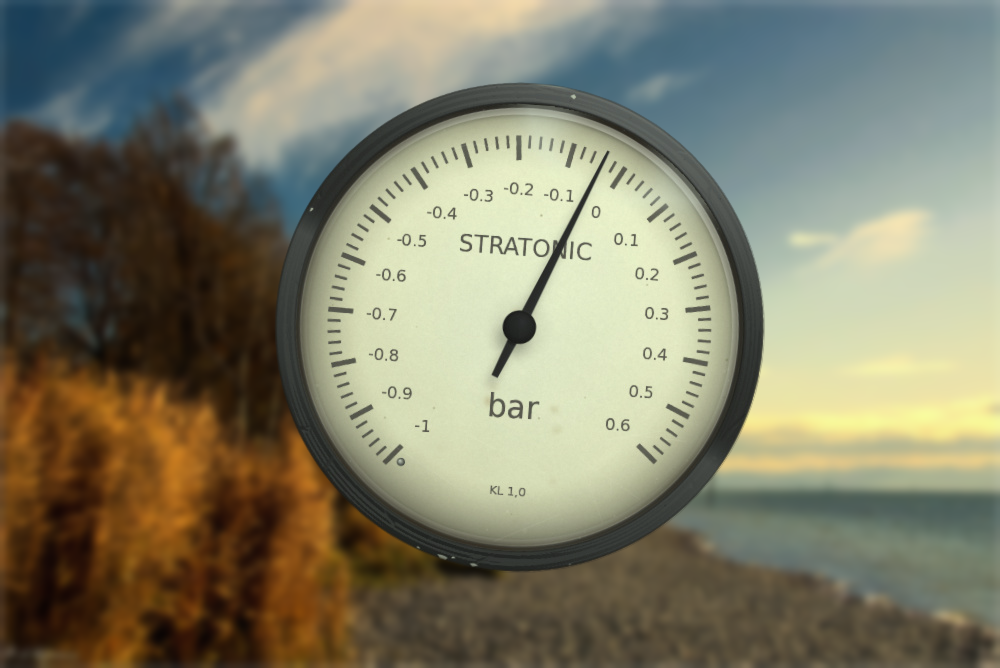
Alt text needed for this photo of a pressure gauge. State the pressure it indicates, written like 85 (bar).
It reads -0.04 (bar)
